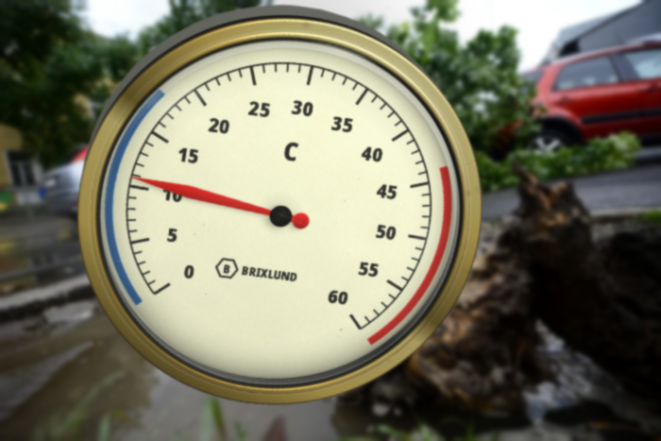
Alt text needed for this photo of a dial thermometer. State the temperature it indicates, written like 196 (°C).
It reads 11 (°C)
